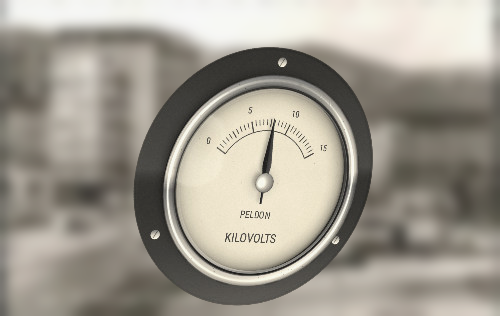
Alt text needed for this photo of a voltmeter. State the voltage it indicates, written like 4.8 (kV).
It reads 7.5 (kV)
